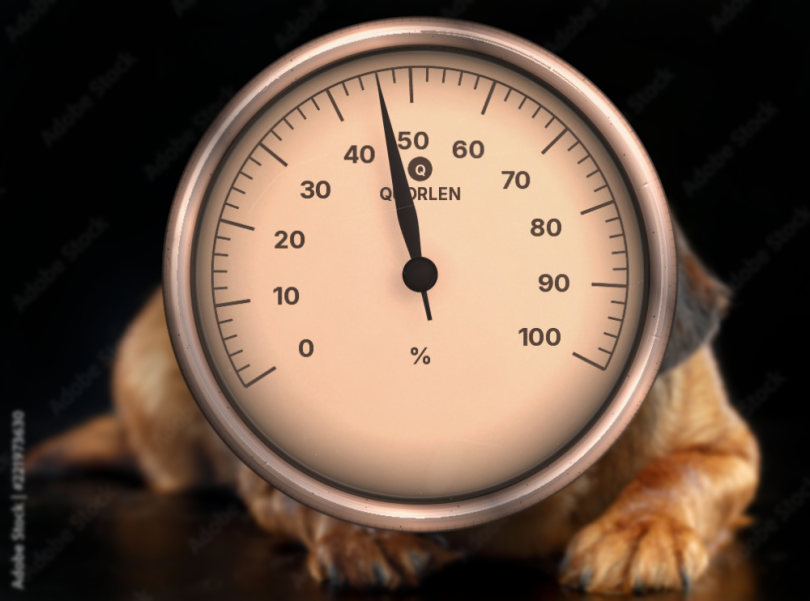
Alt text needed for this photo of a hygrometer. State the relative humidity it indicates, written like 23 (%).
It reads 46 (%)
